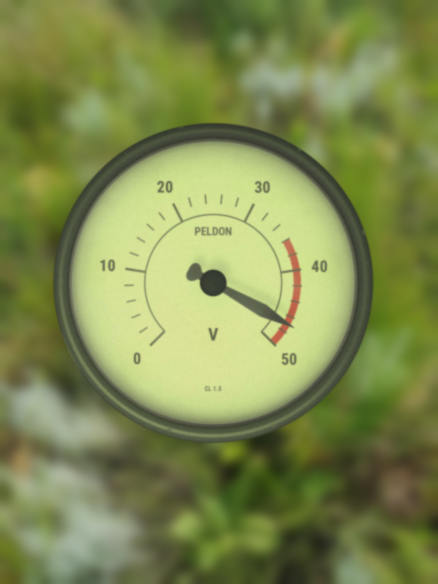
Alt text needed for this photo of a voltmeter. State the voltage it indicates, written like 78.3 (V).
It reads 47 (V)
